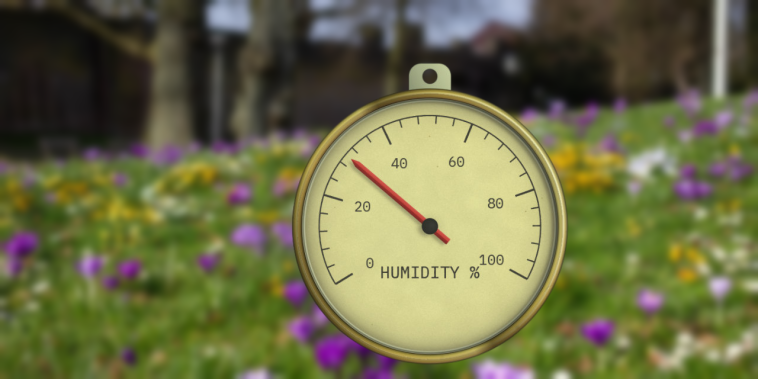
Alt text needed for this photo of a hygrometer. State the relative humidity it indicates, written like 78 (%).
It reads 30 (%)
